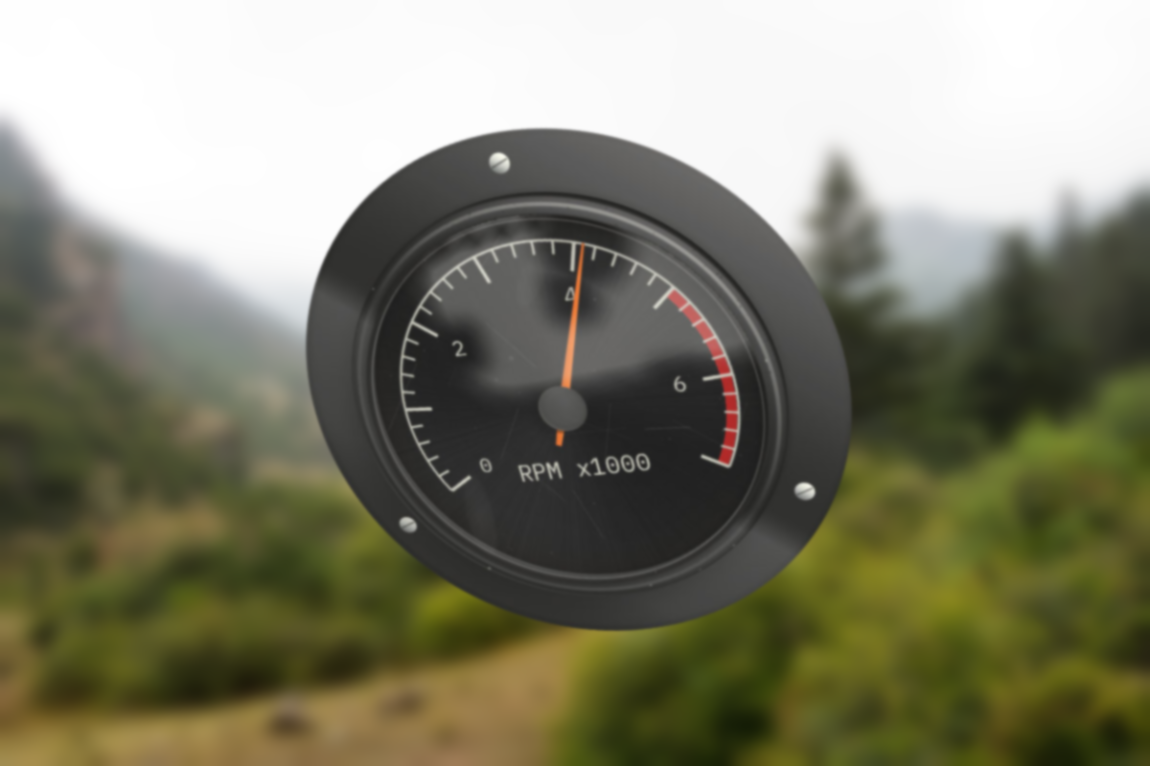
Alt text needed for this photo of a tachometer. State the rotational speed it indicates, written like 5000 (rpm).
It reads 4100 (rpm)
